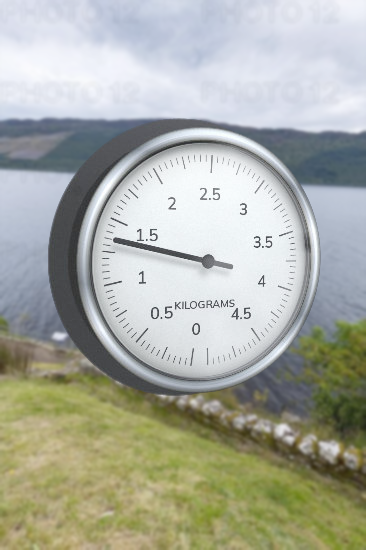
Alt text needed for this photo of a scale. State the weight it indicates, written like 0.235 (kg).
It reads 1.35 (kg)
